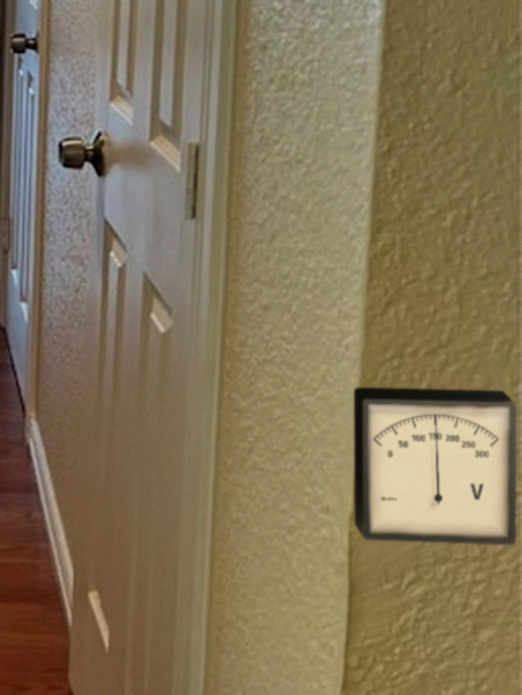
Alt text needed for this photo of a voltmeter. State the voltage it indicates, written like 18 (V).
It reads 150 (V)
